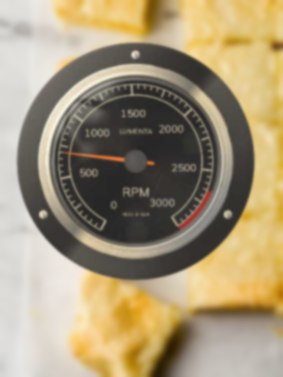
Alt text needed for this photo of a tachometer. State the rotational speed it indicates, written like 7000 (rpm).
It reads 700 (rpm)
